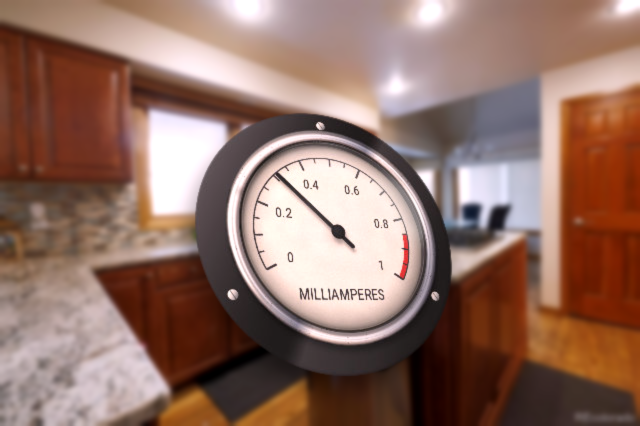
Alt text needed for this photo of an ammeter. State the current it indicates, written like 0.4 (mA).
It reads 0.3 (mA)
